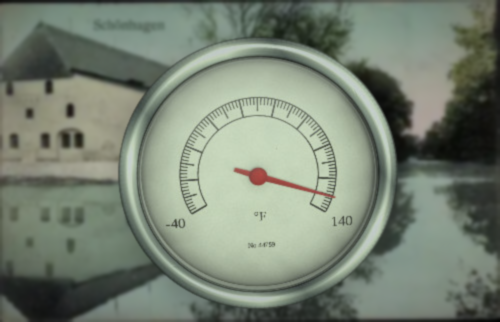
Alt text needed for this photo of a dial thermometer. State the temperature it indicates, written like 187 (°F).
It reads 130 (°F)
